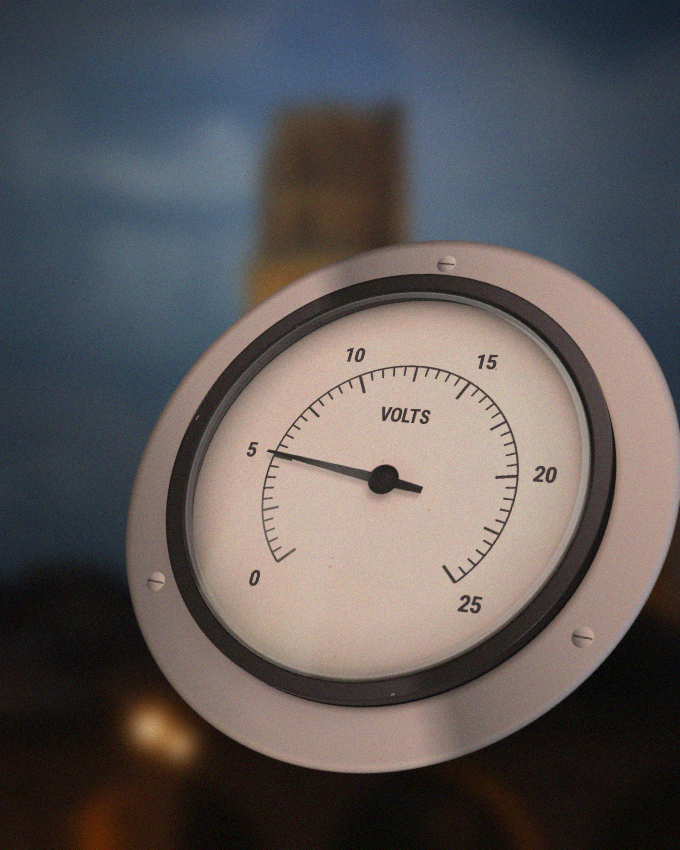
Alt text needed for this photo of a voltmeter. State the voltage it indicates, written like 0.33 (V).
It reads 5 (V)
